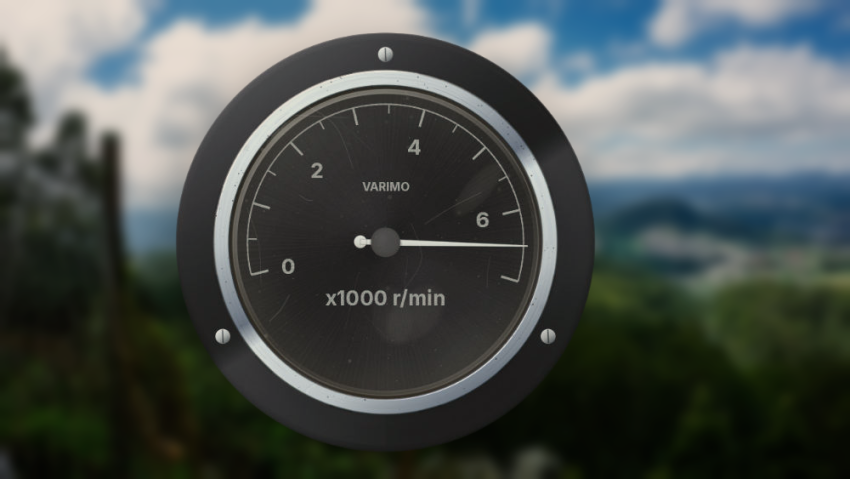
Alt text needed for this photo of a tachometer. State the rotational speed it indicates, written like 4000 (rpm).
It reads 6500 (rpm)
